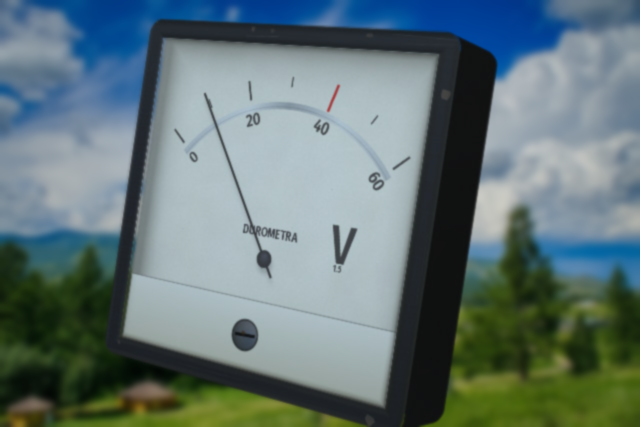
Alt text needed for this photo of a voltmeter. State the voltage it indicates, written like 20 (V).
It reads 10 (V)
